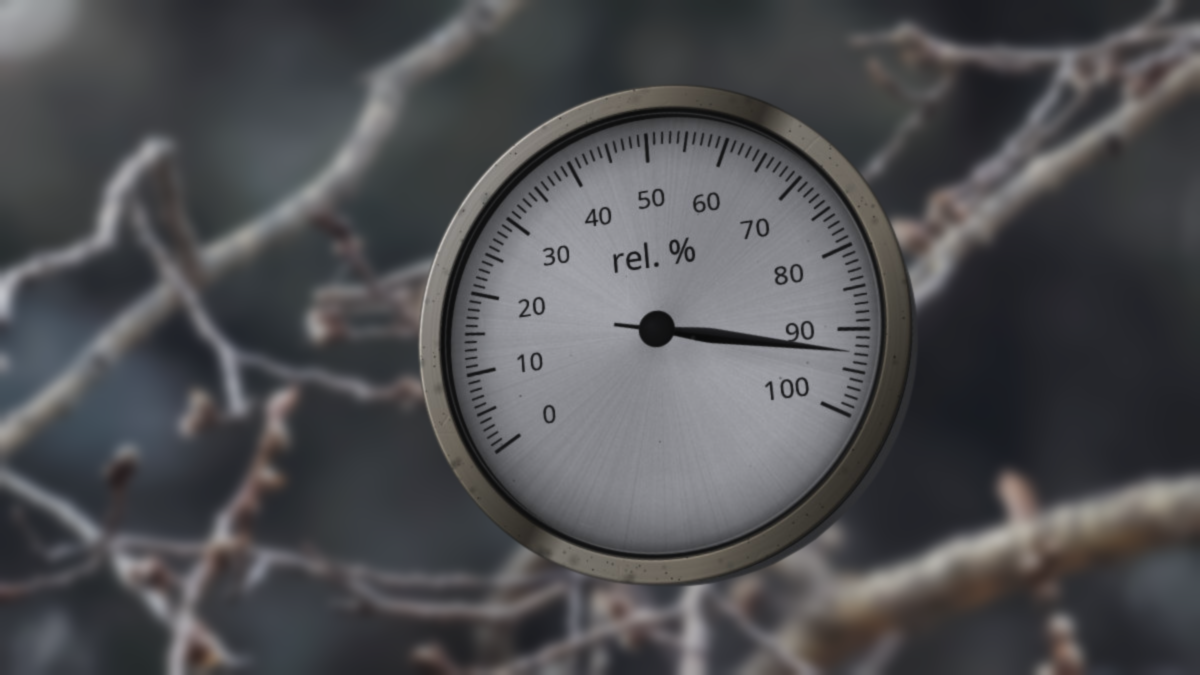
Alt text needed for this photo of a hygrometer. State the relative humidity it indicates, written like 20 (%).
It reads 93 (%)
